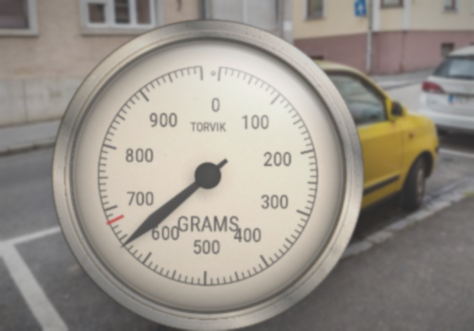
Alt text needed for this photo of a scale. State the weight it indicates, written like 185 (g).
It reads 640 (g)
